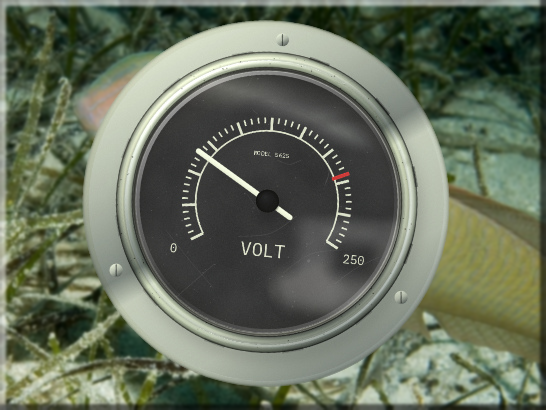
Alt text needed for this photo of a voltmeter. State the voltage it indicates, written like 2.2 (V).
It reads 65 (V)
